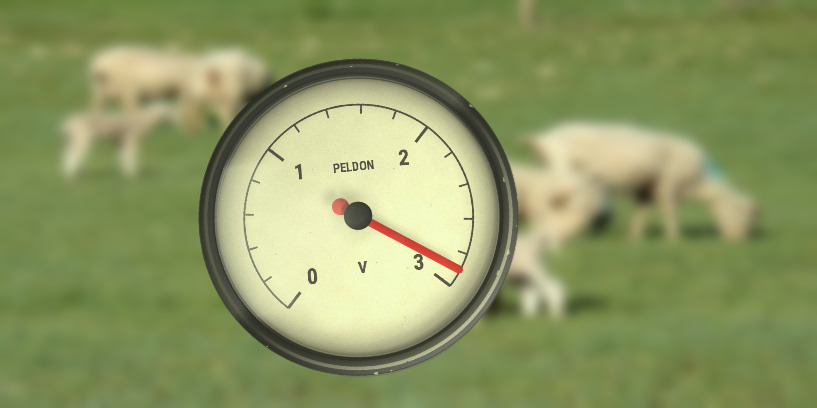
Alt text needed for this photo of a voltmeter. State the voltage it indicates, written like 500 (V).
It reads 2.9 (V)
